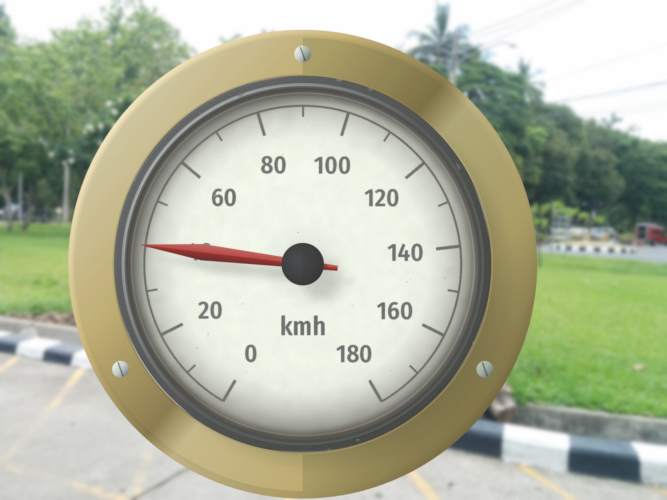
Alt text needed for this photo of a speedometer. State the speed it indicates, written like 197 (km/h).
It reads 40 (km/h)
